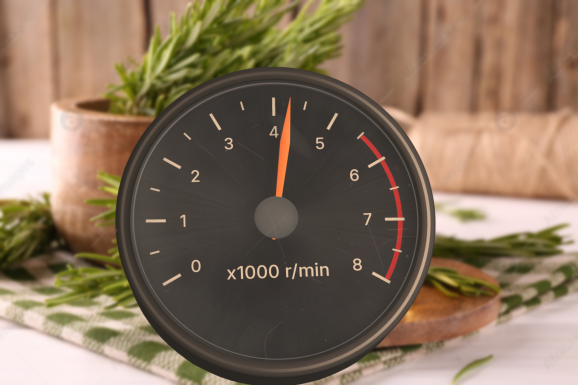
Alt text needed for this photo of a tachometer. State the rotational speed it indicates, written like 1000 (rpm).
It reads 4250 (rpm)
